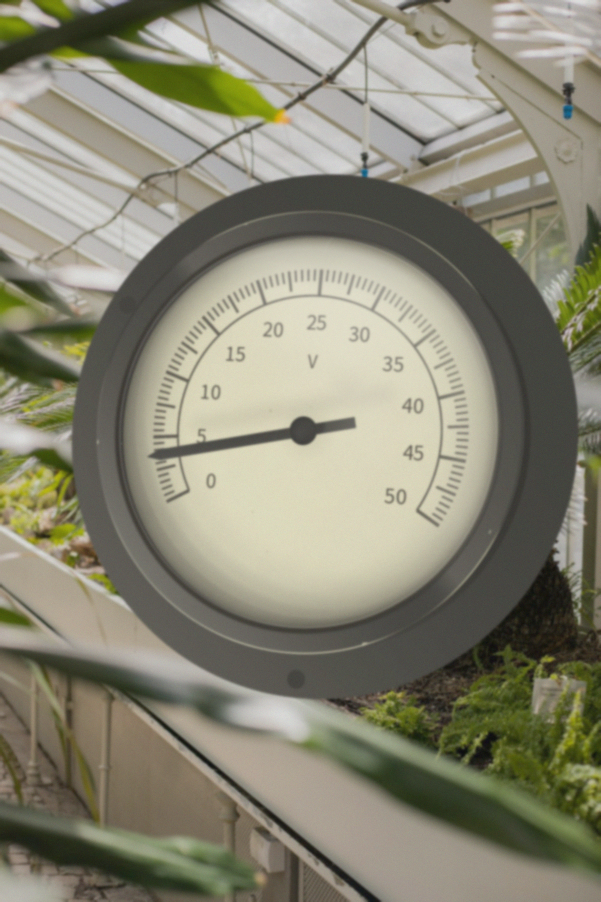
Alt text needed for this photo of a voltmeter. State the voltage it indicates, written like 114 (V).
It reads 3.5 (V)
